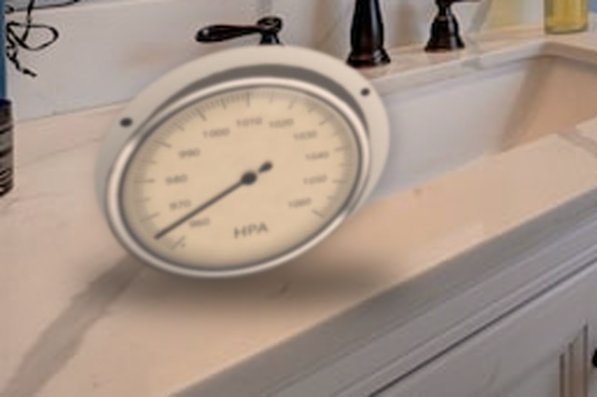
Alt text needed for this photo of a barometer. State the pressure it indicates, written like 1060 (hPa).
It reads 965 (hPa)
